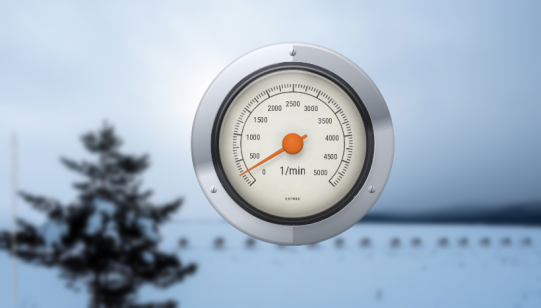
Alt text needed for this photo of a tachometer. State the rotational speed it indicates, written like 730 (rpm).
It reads 250 (rpm)
